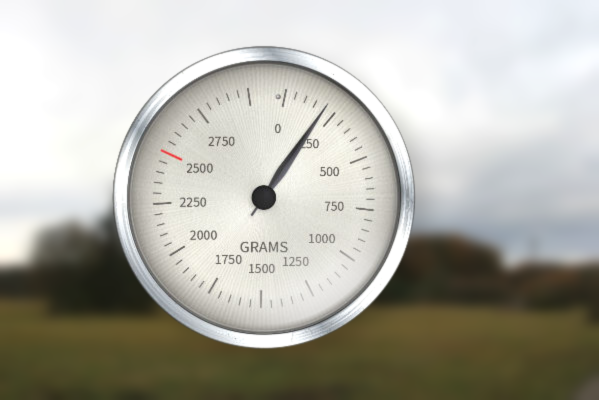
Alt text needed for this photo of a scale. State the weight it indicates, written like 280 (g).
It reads 200 (g)
